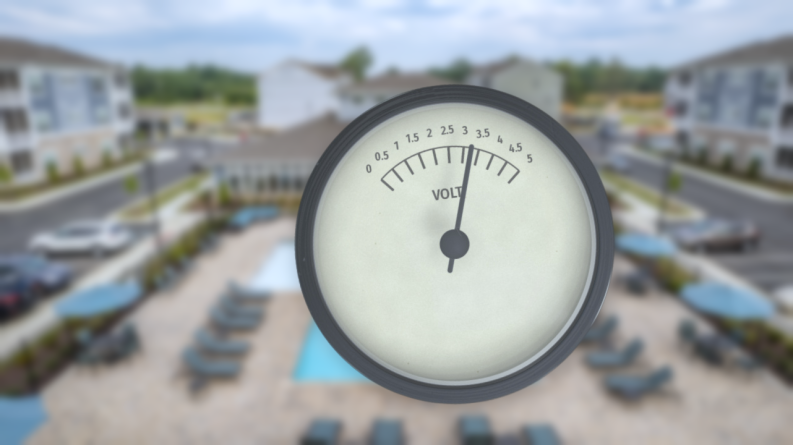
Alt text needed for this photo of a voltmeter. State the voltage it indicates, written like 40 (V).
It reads 3.25 (V)
